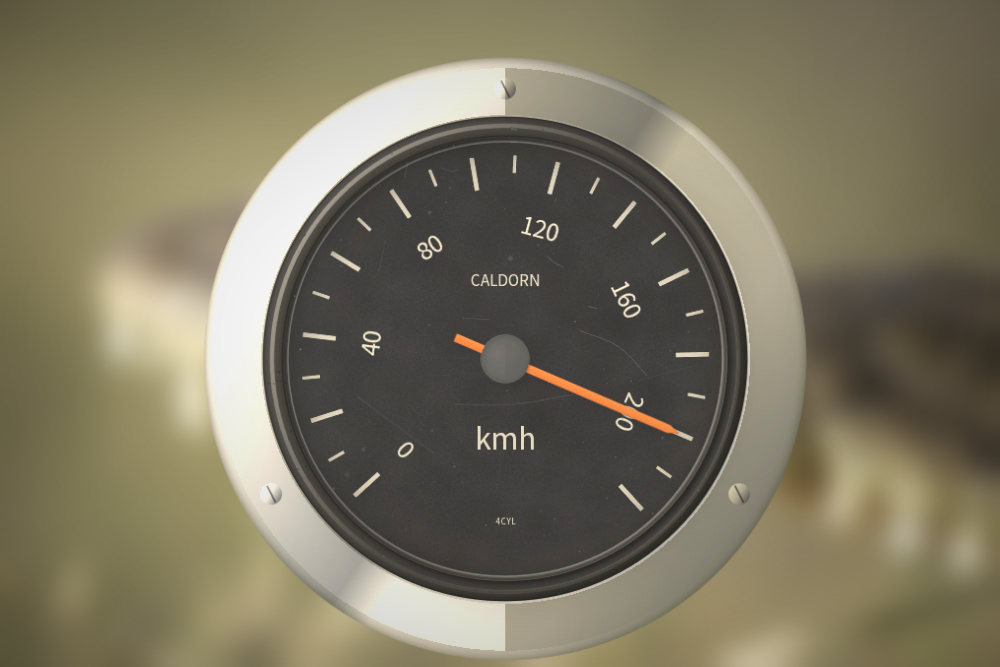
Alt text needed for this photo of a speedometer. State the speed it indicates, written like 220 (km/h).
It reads 200 (km/h)
